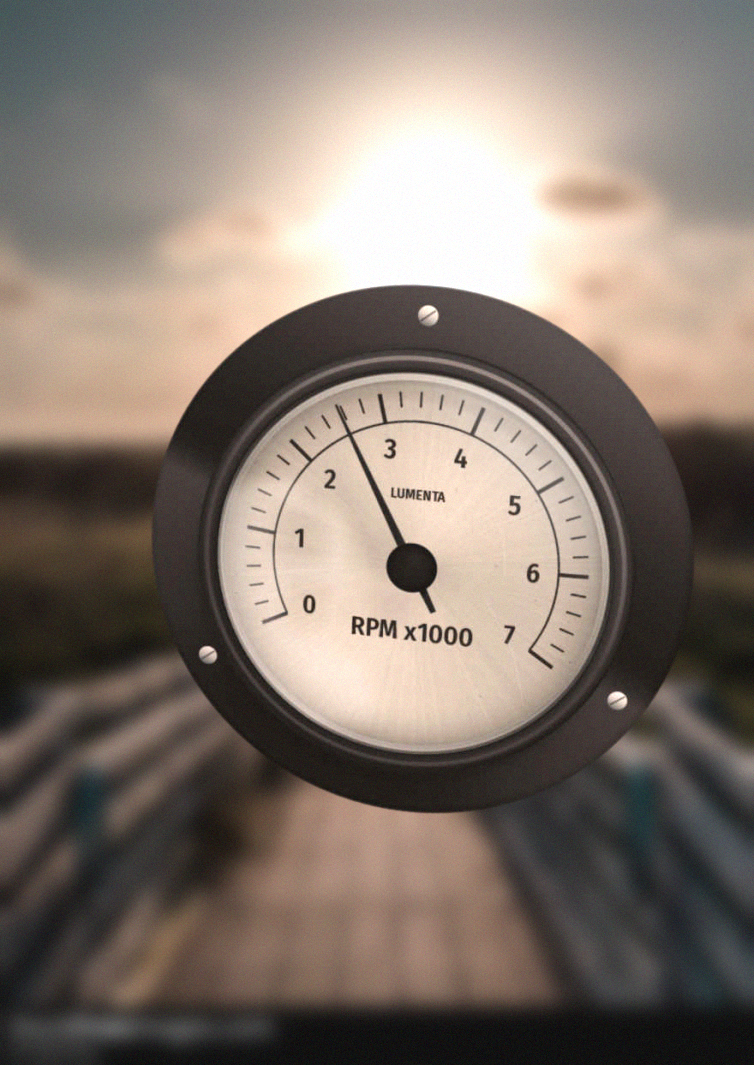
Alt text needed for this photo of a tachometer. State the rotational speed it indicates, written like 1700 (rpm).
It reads 2600 (rpm)
